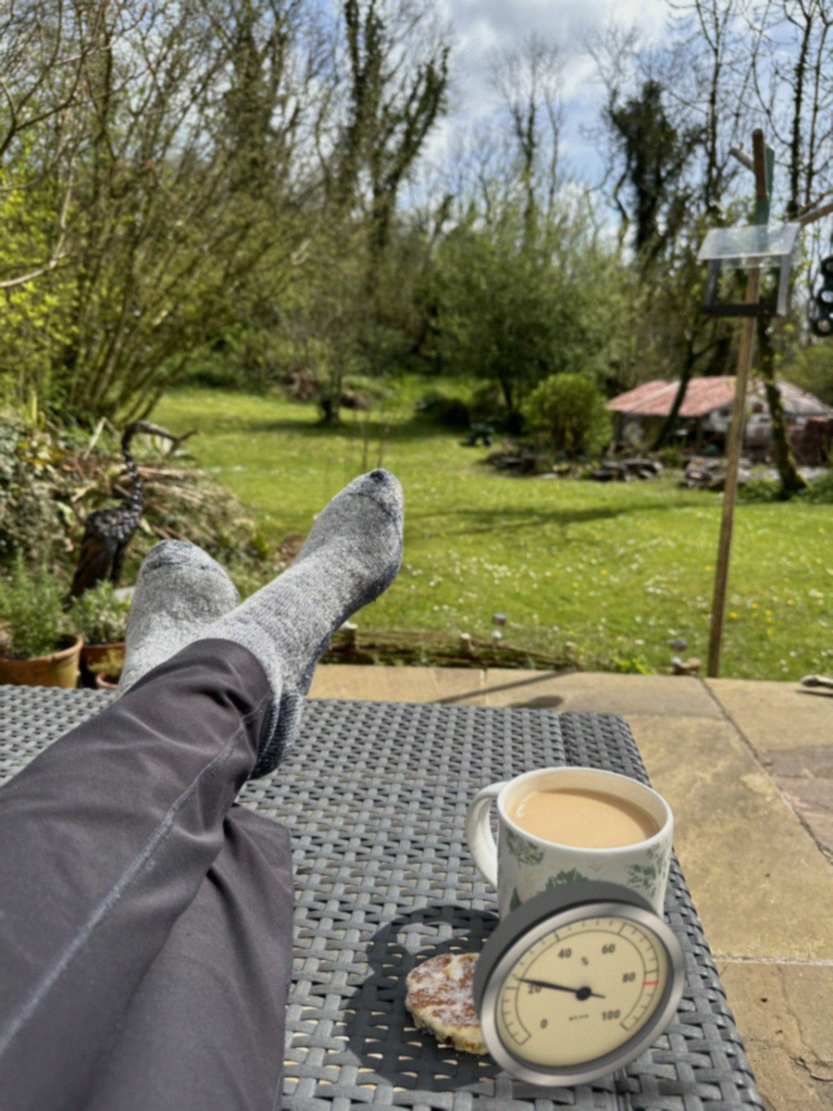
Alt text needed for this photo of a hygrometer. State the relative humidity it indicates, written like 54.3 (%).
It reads 24 (%)
